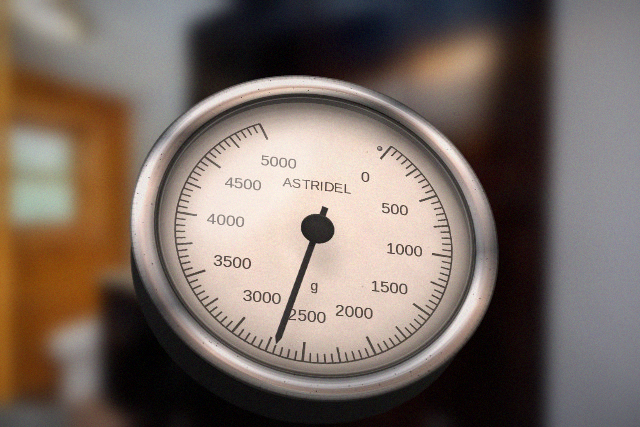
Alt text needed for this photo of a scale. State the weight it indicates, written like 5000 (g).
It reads 2700 (g)
